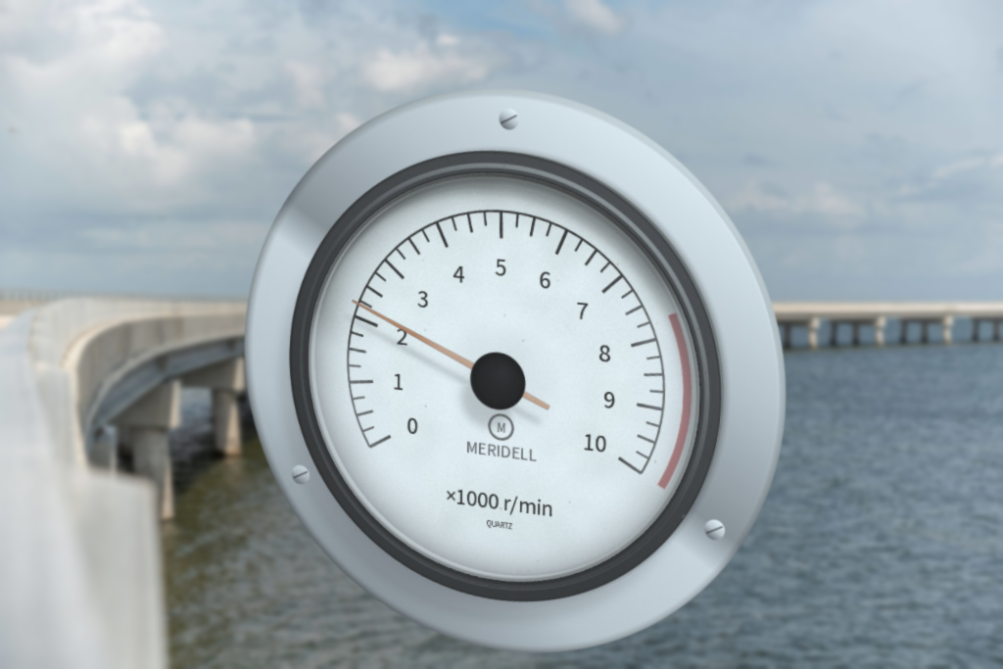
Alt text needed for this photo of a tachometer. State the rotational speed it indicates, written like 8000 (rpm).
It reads 2250 (rpm)
